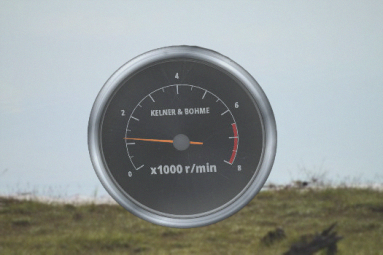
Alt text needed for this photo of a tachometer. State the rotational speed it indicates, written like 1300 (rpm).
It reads 1250 (rpm)
